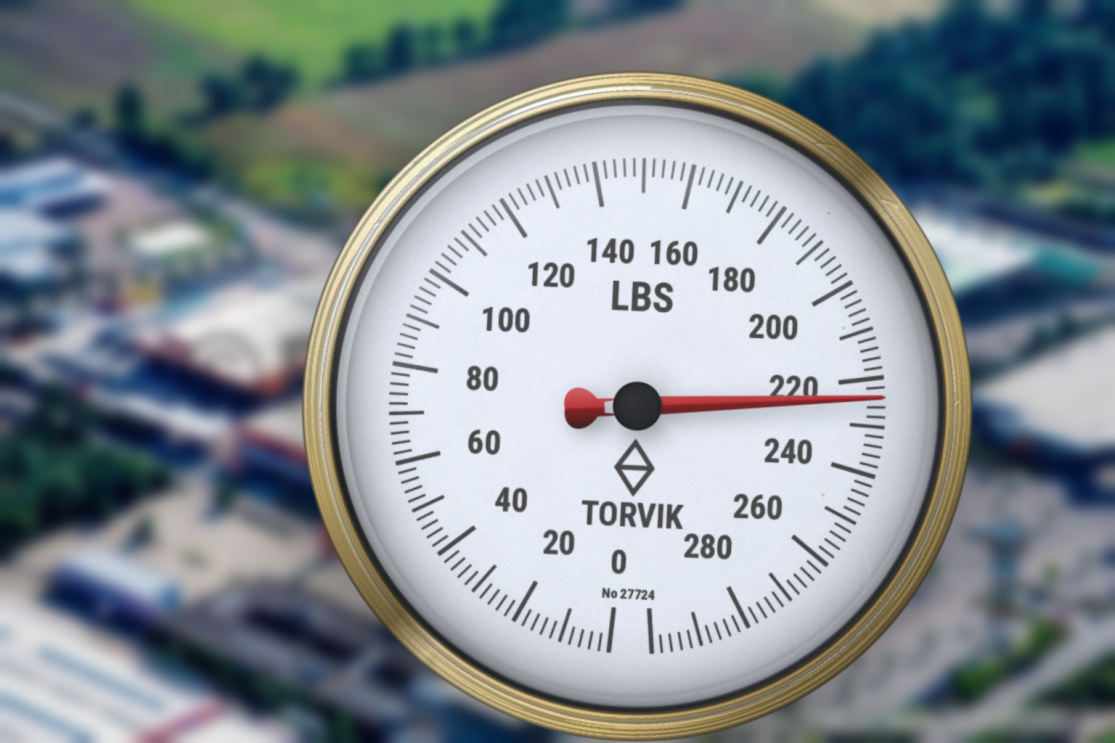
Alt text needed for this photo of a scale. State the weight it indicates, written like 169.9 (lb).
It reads 224 (lb)
